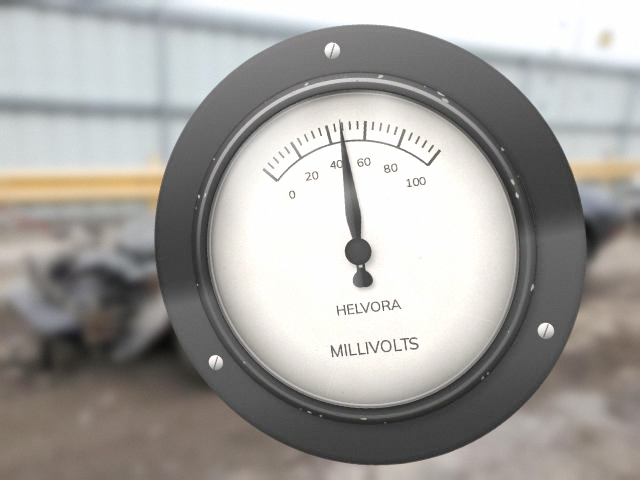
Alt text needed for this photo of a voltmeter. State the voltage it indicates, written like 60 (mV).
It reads 48 (mV)
